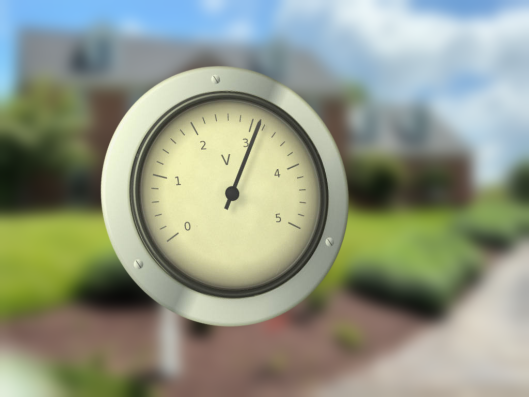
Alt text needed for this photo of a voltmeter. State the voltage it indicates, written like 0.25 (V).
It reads 3.1 (V)
